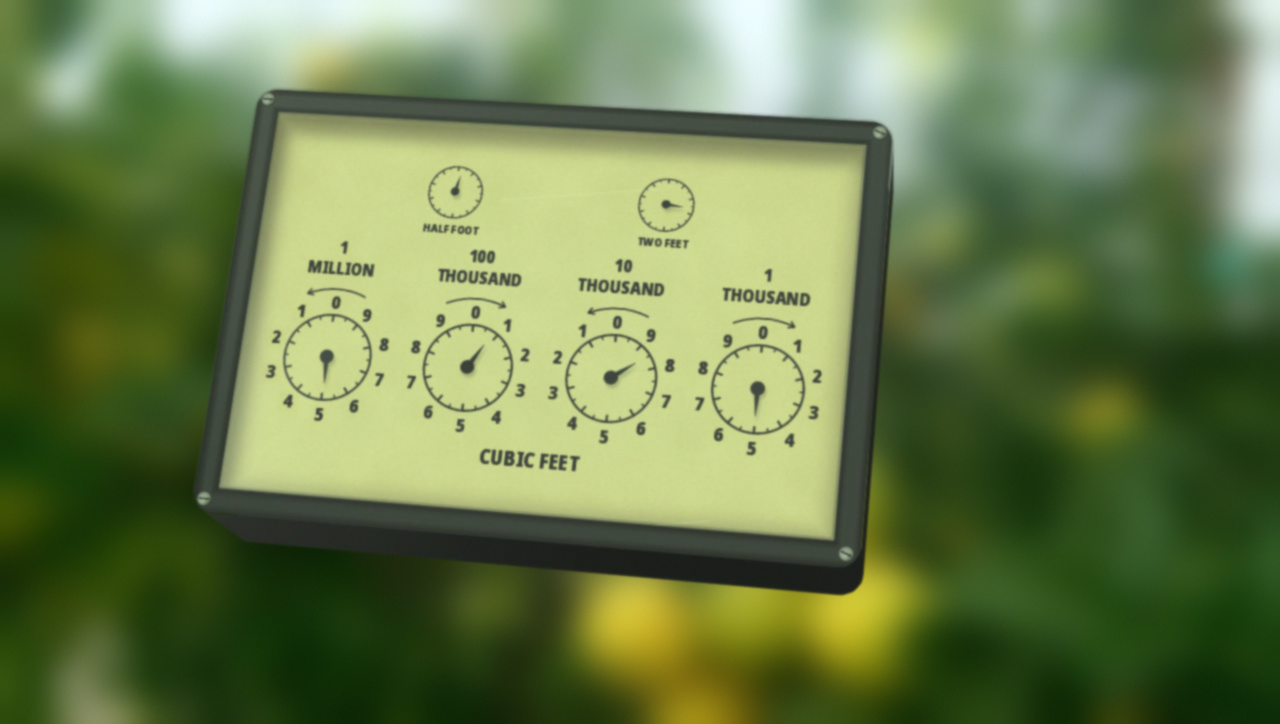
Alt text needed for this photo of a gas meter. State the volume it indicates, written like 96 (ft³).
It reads 508500 (ft³)
